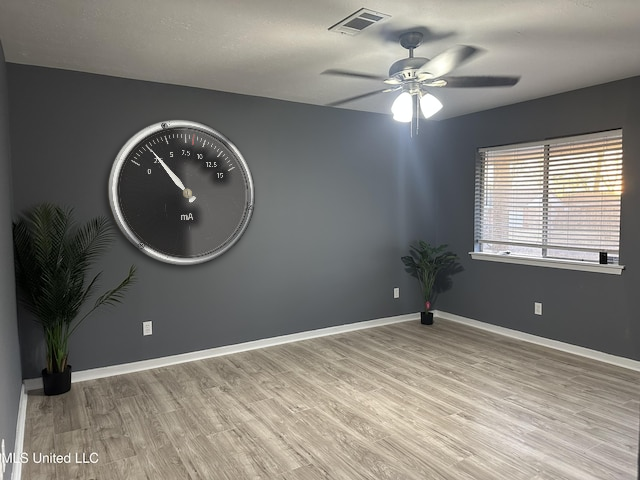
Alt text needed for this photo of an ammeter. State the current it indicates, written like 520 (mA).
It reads 2.5 (mA)
